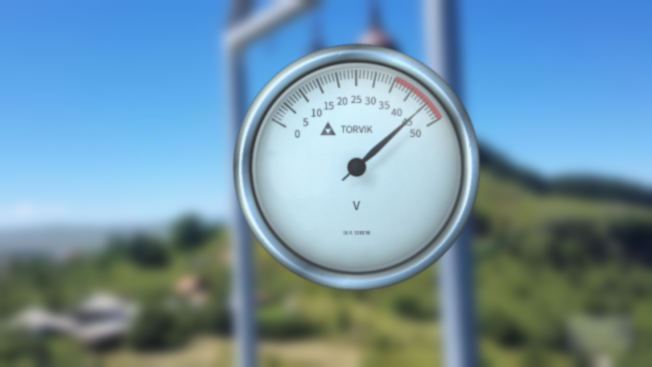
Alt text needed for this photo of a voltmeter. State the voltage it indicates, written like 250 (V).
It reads 45 (V)
